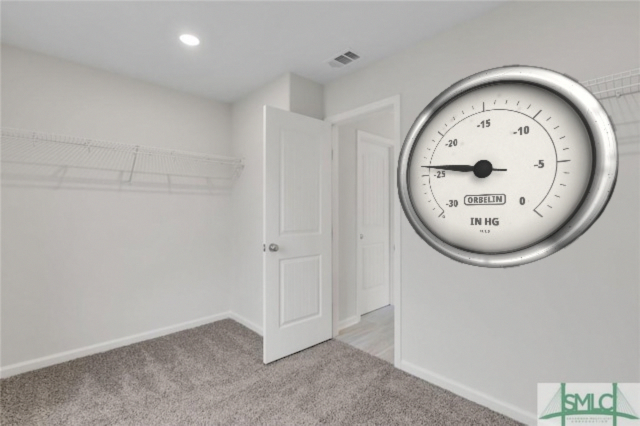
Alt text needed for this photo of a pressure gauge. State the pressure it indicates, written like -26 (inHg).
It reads -24 (inHg)
